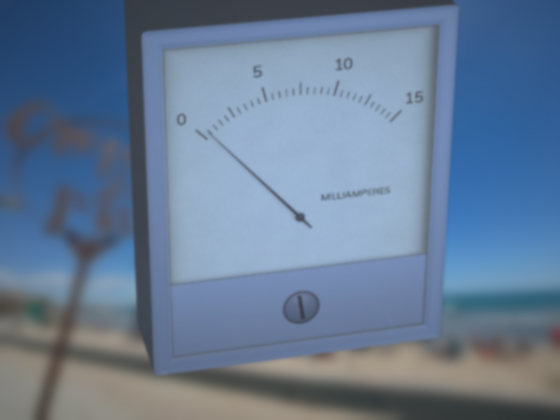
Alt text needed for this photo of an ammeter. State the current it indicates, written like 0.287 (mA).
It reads 0.5 (mA)
